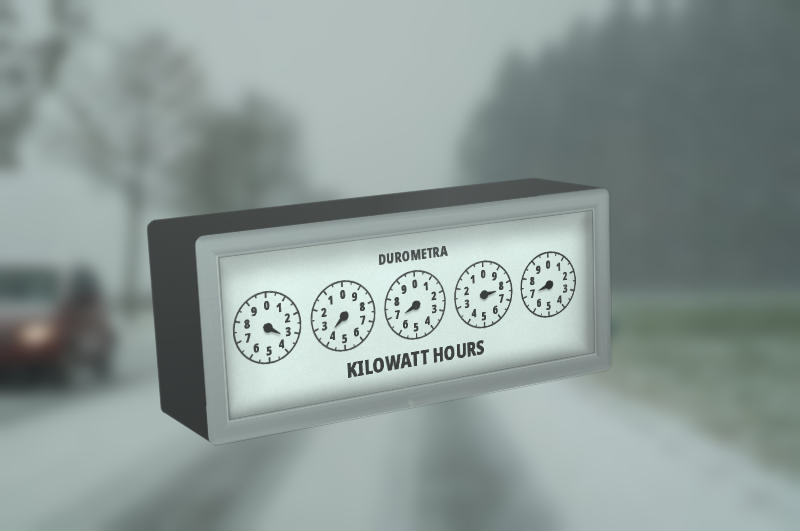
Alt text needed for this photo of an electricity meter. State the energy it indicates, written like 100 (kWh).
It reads 33677 (kWh)
